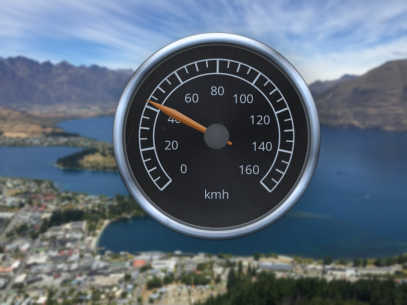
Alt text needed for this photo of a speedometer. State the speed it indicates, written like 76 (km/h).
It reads 42.5 (km/h)
